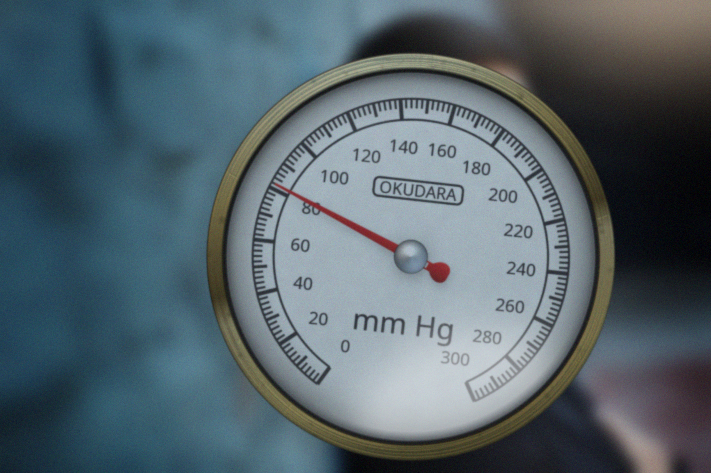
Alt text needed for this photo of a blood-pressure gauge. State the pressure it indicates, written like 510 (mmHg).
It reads 82 (mmHg)
